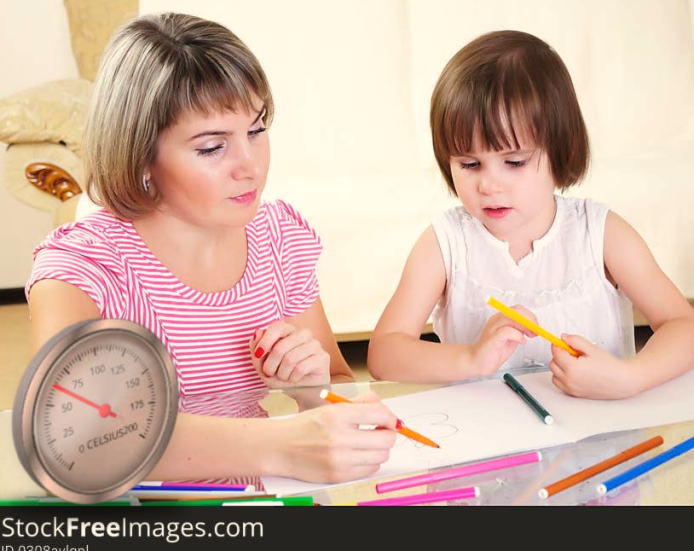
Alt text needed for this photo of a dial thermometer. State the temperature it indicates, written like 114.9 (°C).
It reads 62.5 (°C)
